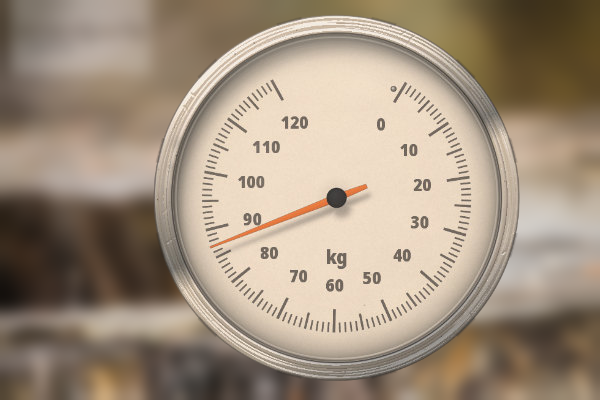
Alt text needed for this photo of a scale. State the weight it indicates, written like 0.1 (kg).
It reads 87 (kg)
